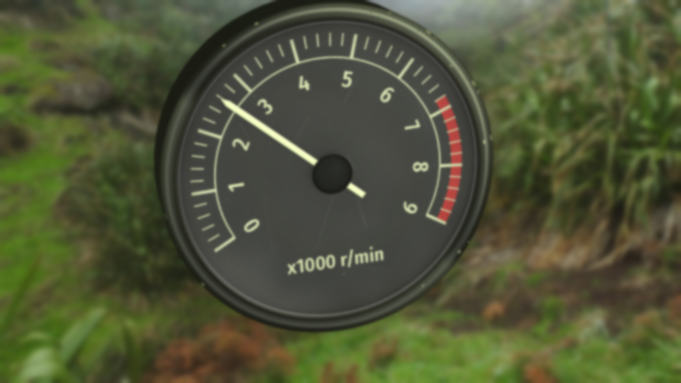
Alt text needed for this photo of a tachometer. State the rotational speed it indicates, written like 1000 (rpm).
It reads 2600 (rpm)
